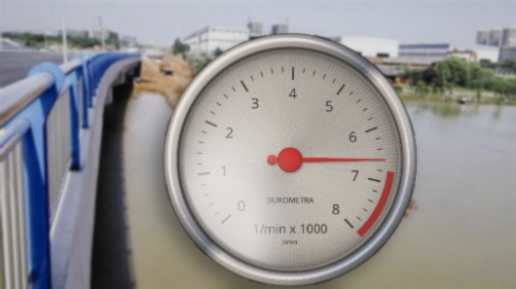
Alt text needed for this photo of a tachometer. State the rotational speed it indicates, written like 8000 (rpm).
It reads 6600 (rpm)
